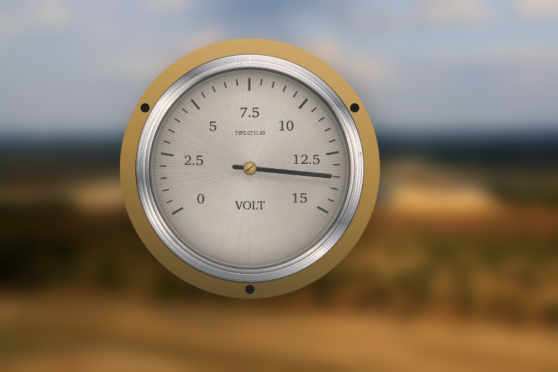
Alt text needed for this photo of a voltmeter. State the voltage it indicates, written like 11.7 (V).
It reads 13.5 (V)
